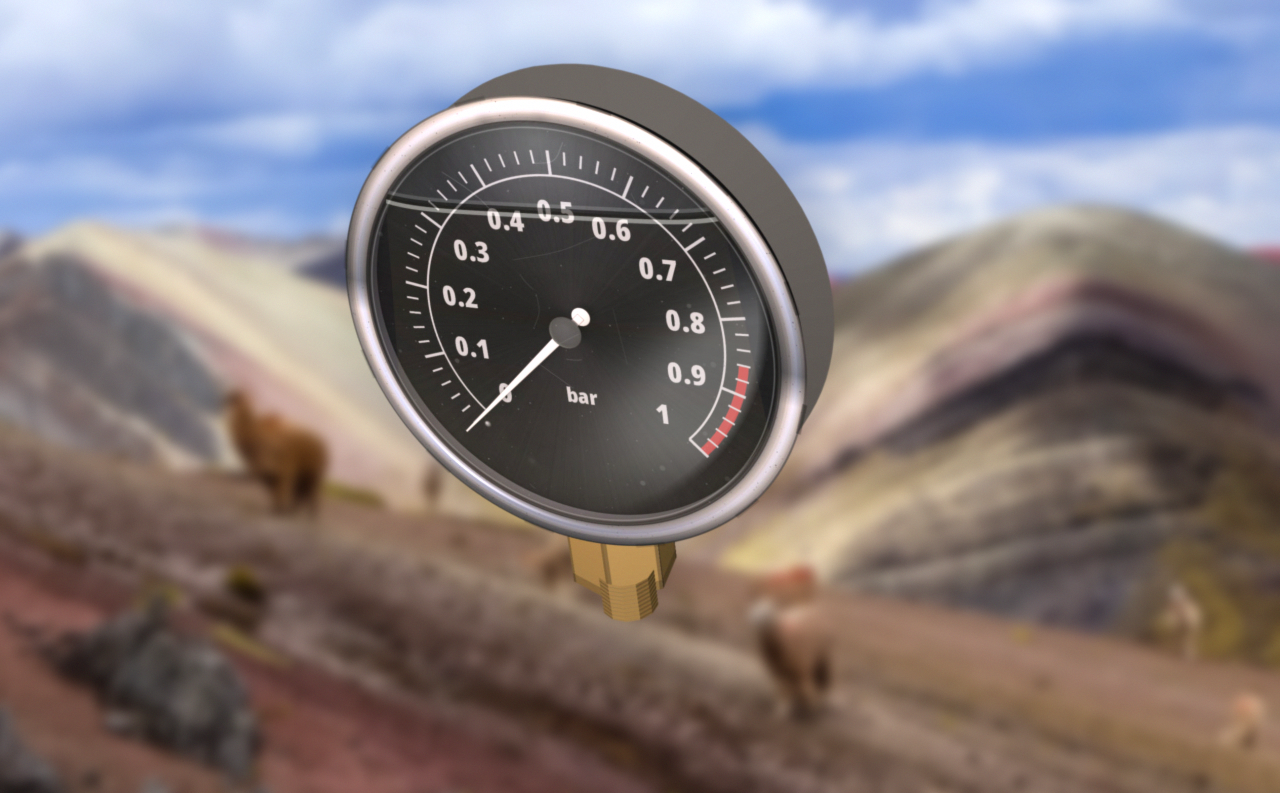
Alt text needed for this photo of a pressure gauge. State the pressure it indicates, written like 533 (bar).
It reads 0 (bar)
